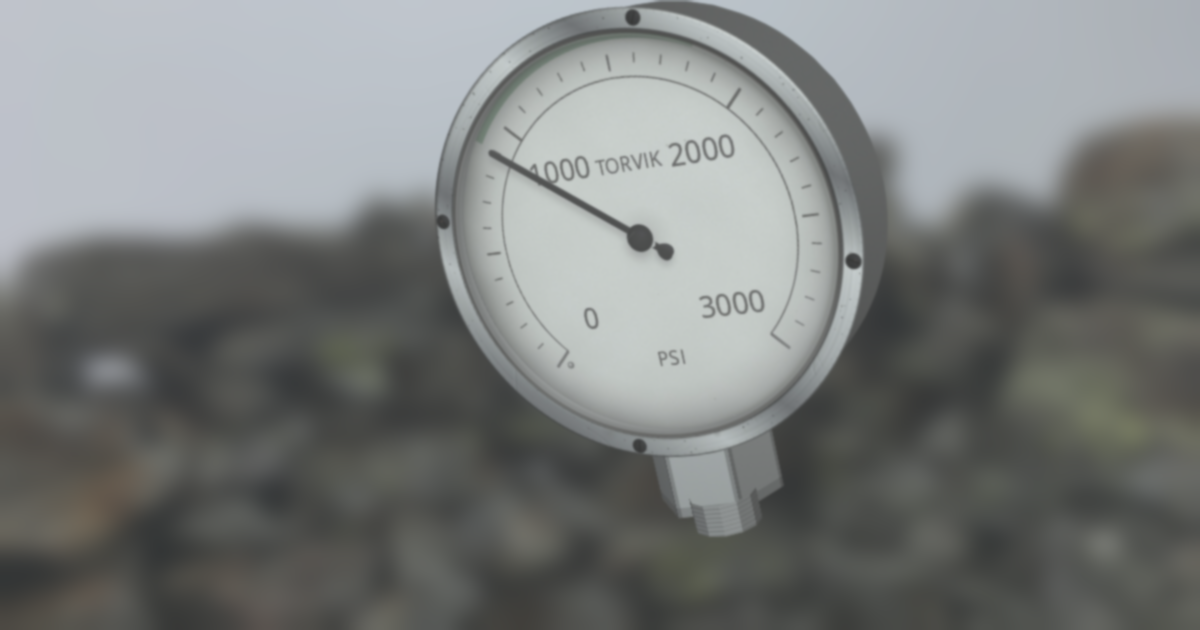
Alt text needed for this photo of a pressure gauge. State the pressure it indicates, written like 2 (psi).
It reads 900 (psi)
